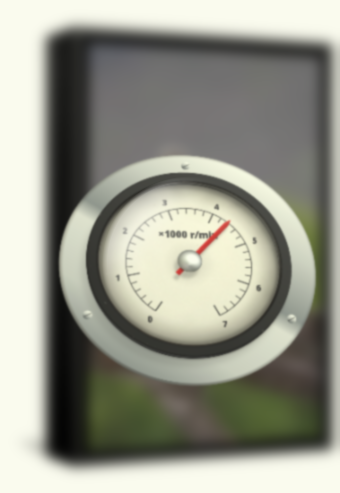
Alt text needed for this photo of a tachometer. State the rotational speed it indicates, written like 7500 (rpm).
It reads 4400 (rpm)
